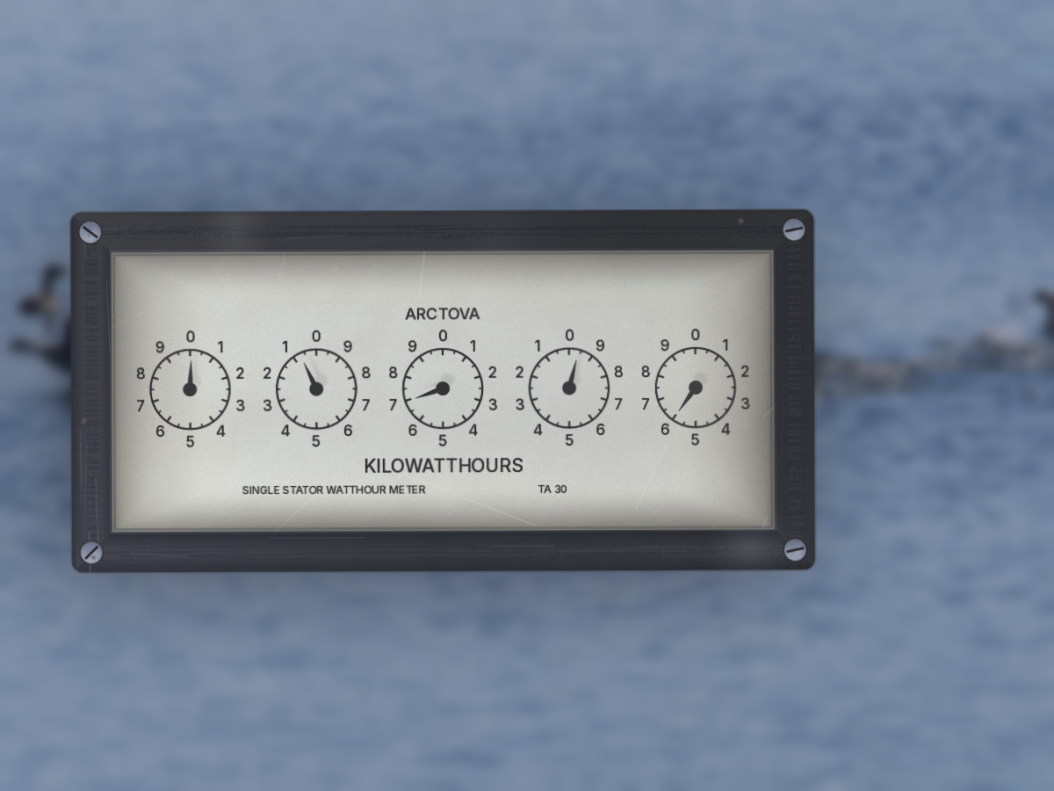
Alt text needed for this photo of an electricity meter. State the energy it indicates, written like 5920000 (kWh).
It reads 696 (kWh)
